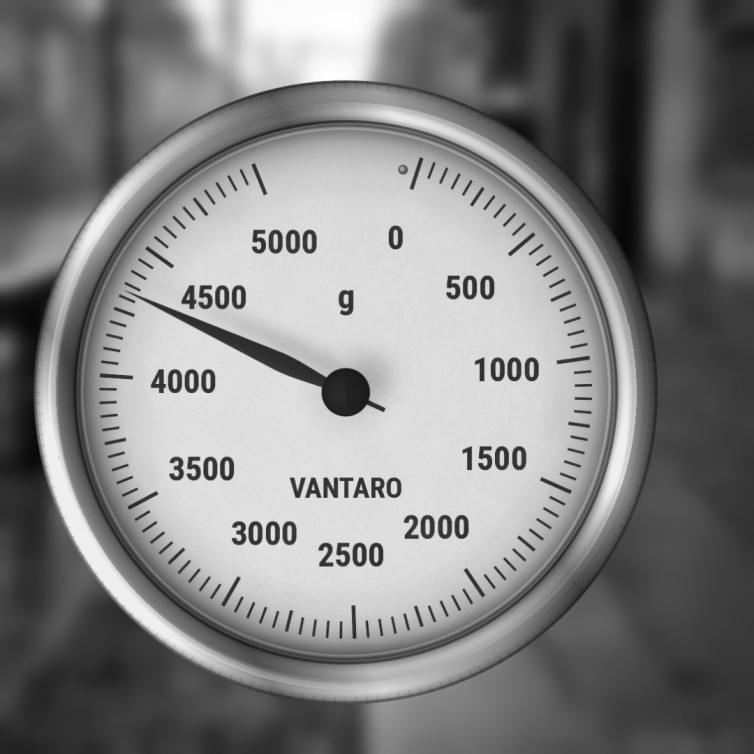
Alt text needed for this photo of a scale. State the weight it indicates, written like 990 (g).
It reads 4325 (g)
